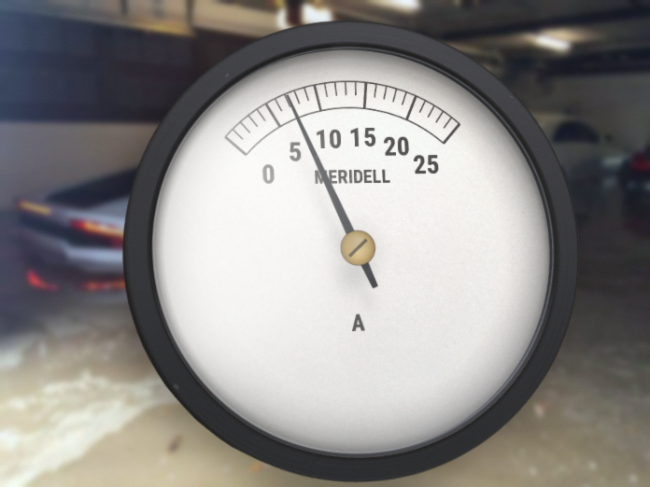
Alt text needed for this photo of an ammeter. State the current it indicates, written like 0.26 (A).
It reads 7 (A)
